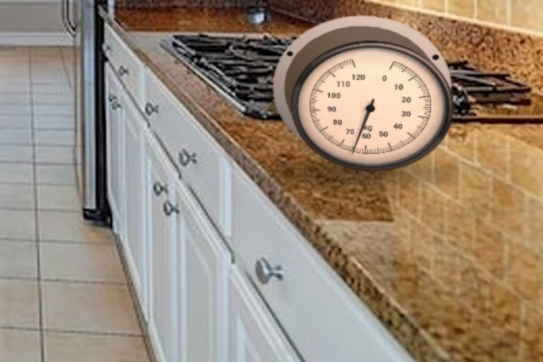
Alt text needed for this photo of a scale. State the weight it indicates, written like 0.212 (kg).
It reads 65 (kg)
